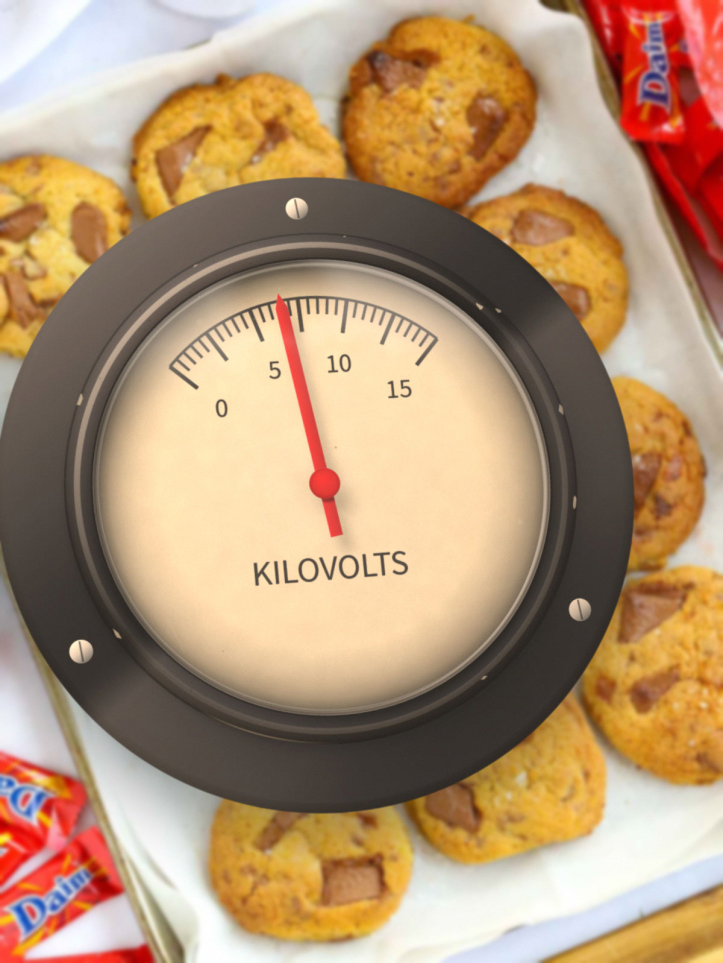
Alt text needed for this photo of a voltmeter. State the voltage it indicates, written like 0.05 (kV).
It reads 6.5 (kV)
